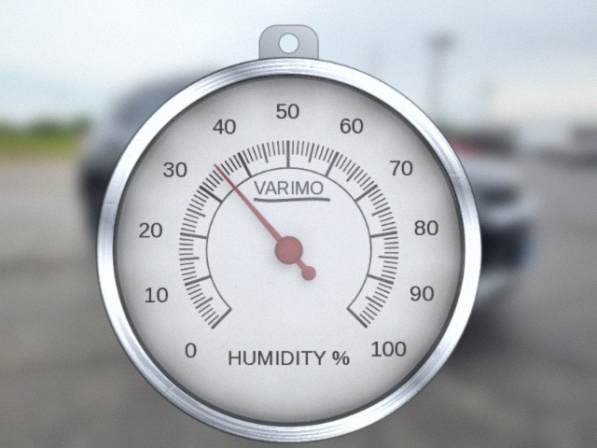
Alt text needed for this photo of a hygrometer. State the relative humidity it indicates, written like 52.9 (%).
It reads 35 (%)
